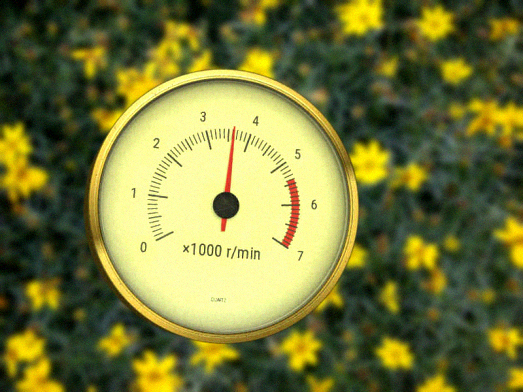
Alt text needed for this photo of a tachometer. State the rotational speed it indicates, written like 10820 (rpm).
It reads 3600 (rpm)
